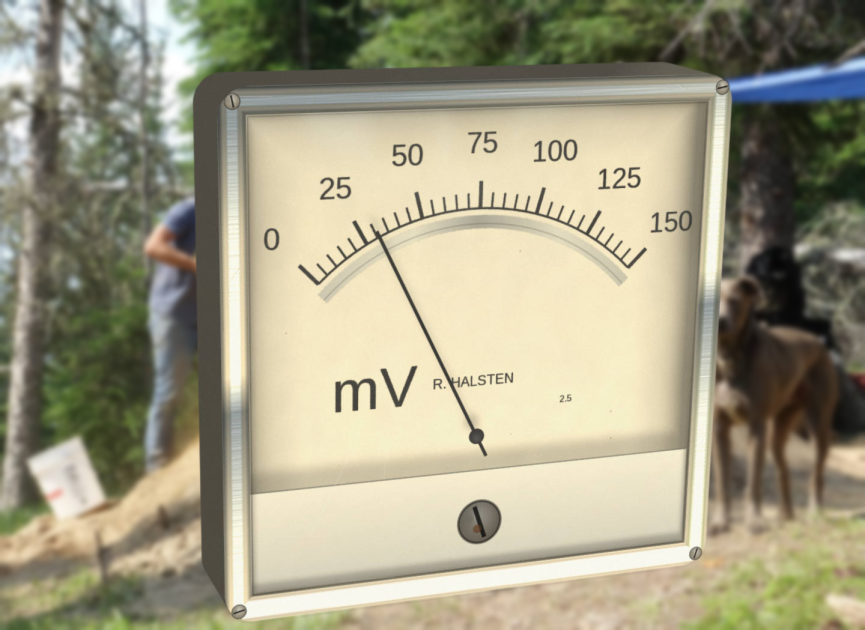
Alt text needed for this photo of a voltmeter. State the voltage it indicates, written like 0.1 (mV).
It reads 30 (mV)
